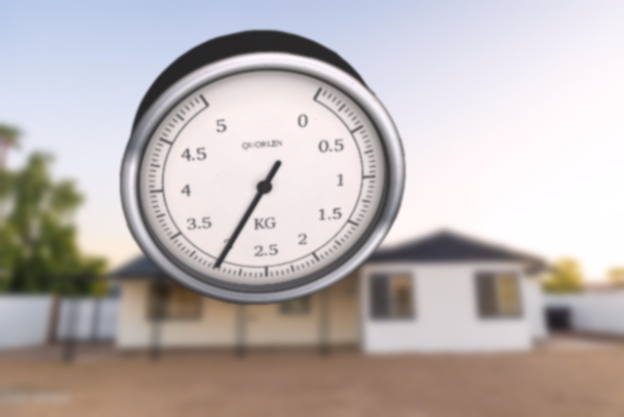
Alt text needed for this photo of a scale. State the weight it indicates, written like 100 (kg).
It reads 3 (kg)
